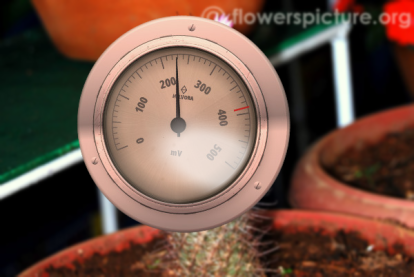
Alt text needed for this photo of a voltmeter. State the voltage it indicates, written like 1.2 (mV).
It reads 230 (mV)
